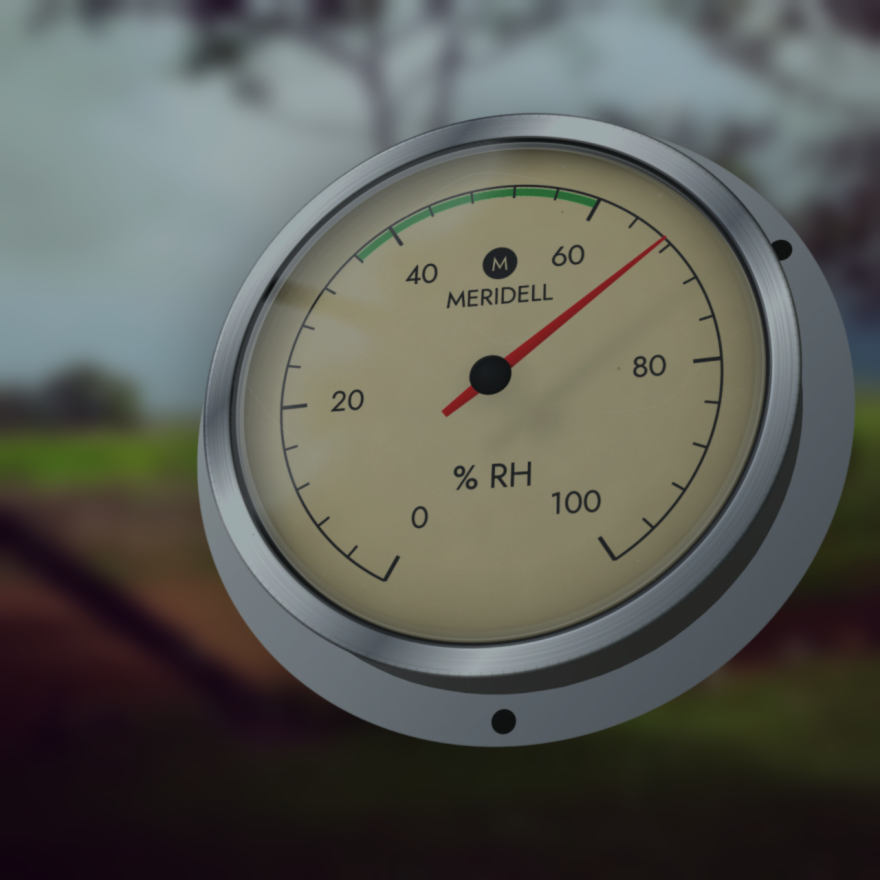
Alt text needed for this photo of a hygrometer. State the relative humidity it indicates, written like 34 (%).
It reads 68 (%)
